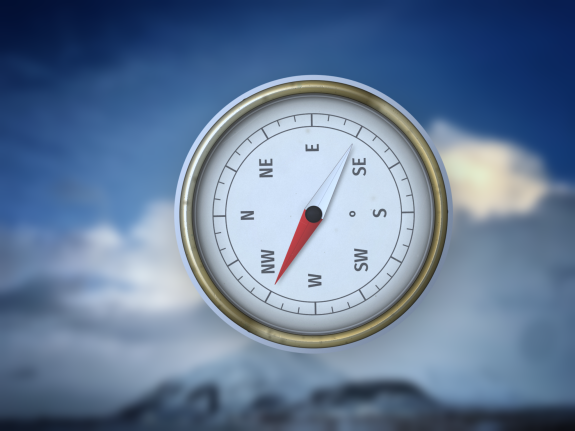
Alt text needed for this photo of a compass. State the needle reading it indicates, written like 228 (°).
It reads 300 (°)
